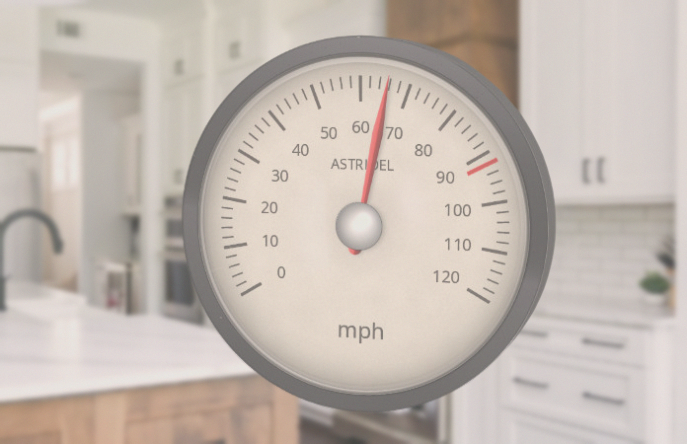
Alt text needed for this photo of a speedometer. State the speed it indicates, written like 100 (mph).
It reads 66 (mph)
